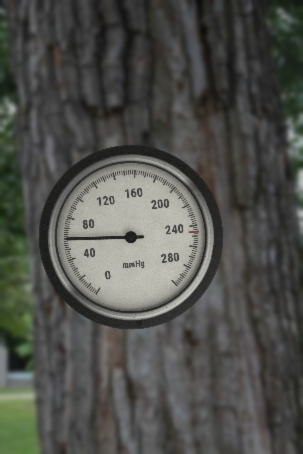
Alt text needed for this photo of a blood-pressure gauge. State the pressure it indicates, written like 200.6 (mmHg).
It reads 60 (mmHg)
